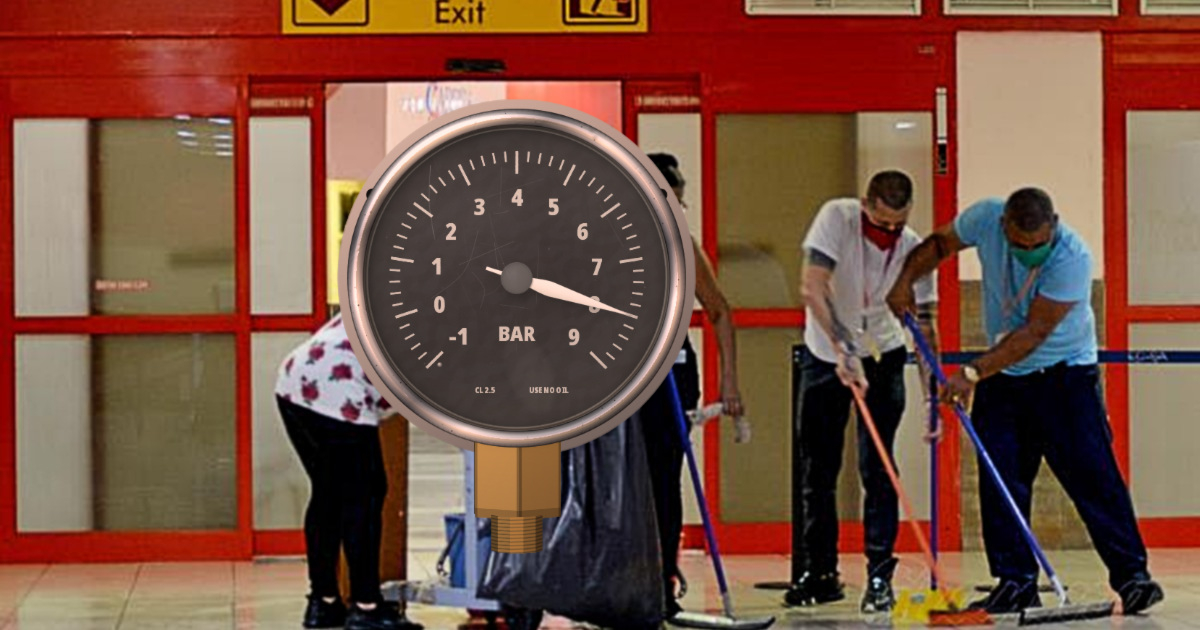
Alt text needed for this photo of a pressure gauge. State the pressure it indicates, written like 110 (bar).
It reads 8 (bar)
